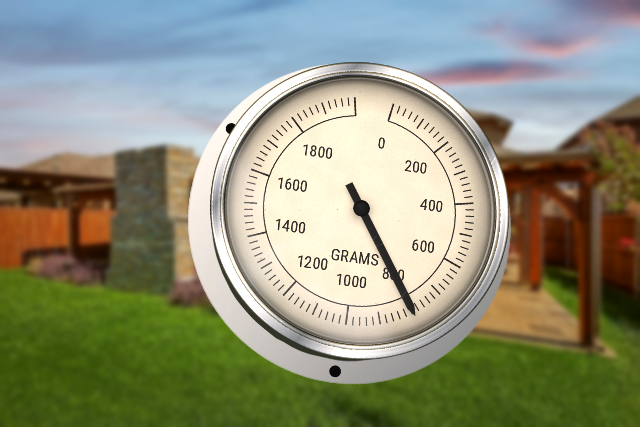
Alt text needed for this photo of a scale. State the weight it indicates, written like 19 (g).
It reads 800 (g)
